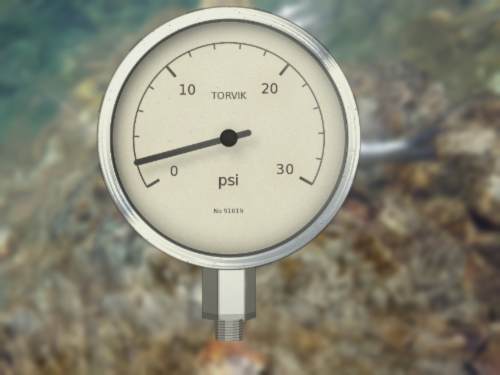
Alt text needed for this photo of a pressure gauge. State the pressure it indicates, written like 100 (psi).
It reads 2 (psi)
